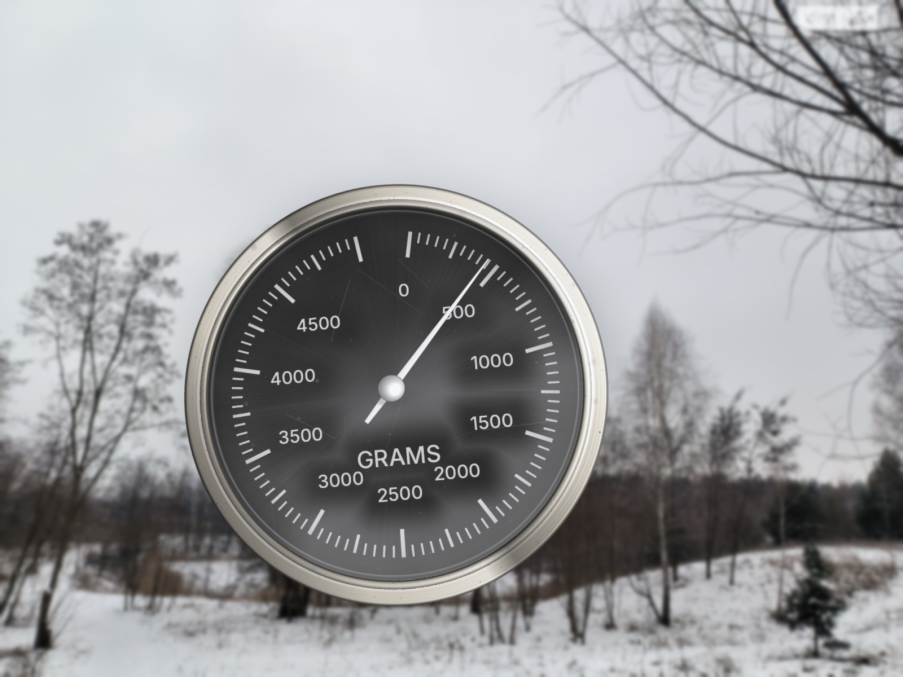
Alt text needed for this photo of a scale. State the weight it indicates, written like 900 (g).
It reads 450 (g)
